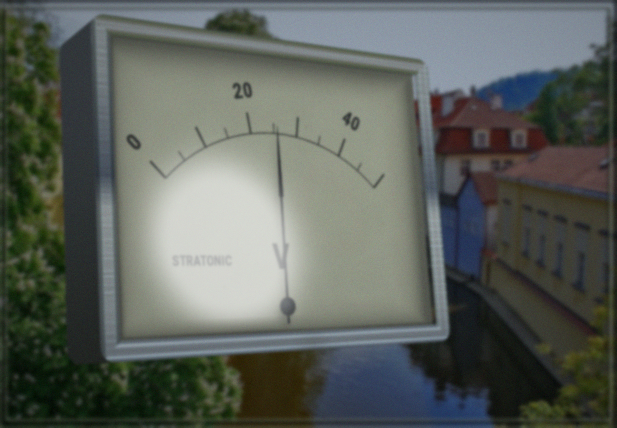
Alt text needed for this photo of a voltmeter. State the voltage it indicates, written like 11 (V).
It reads 25 (V)
